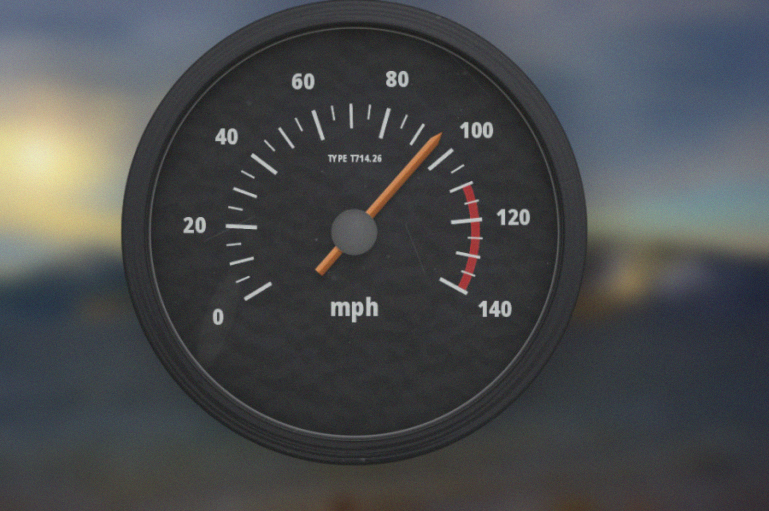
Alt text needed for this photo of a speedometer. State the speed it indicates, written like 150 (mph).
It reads 95 (mph)
